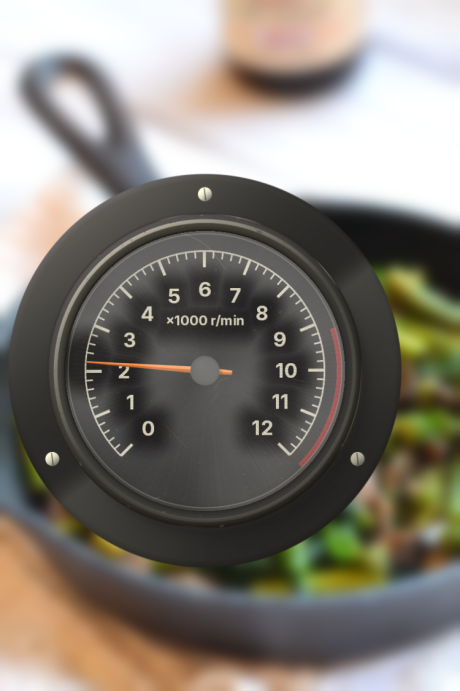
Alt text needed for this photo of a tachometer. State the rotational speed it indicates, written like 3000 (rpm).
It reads 2200 (rpm)
